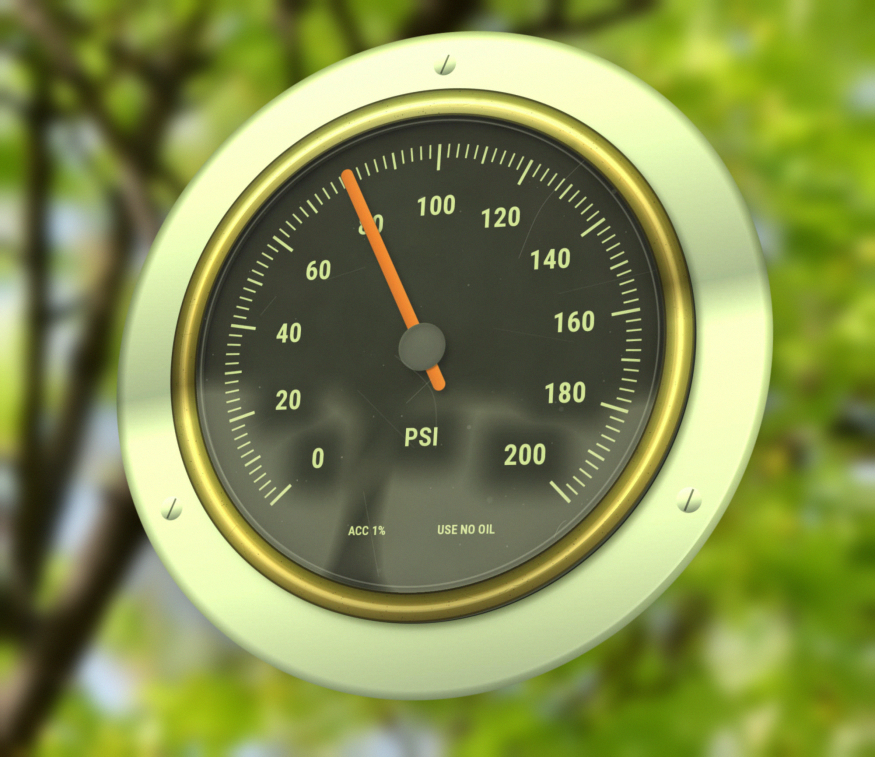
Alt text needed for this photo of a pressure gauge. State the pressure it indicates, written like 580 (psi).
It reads 80 (psi)
